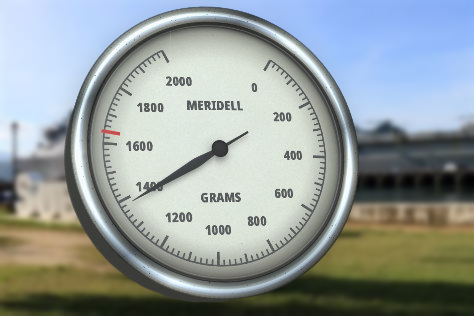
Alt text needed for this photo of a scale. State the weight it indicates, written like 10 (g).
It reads 1380 (g)
